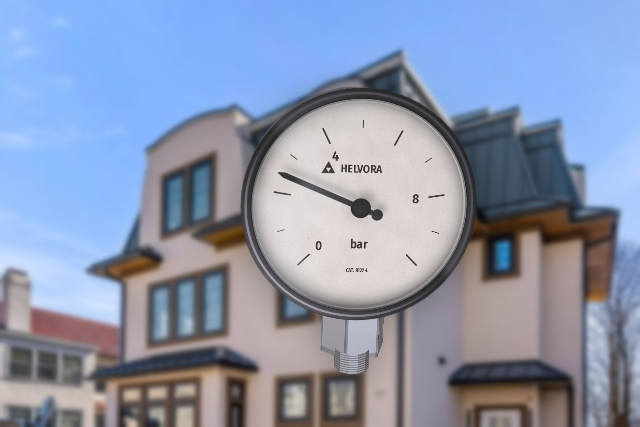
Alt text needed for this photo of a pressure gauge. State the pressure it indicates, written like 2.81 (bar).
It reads 2.5 (bar)
